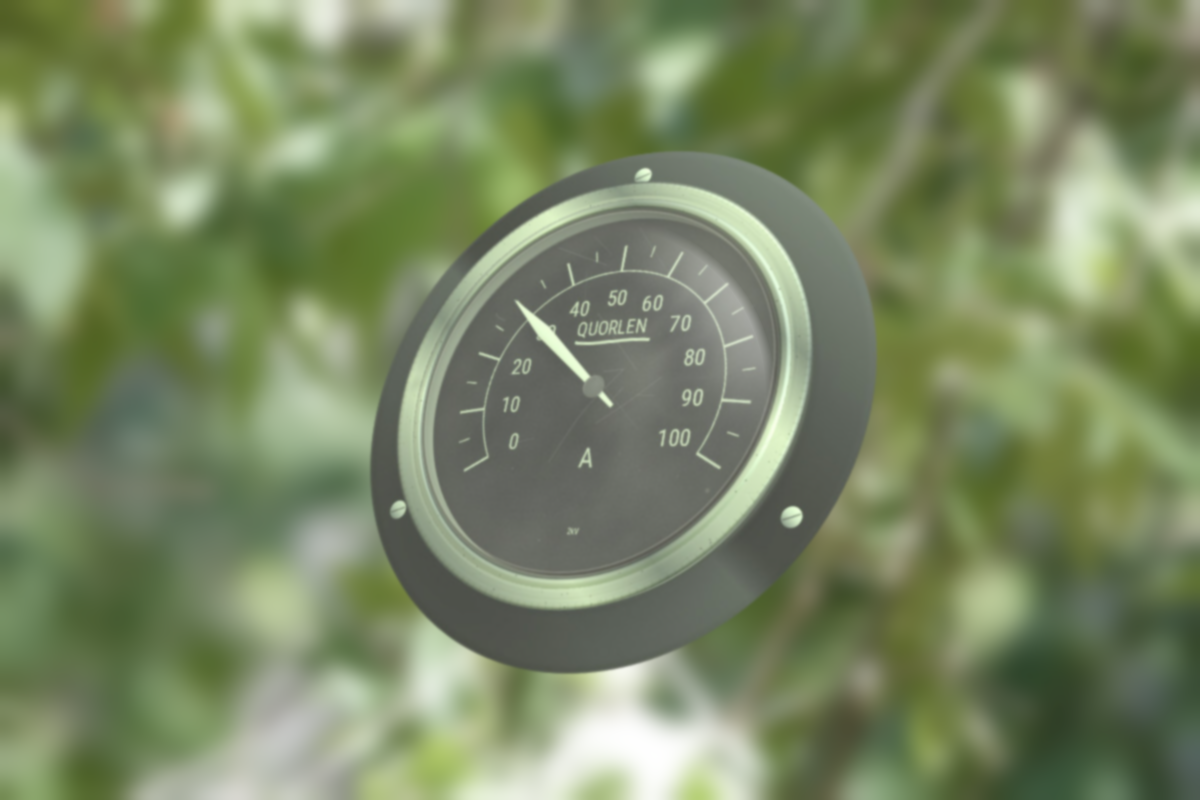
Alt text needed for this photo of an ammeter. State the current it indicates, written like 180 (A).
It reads 30 (A)
